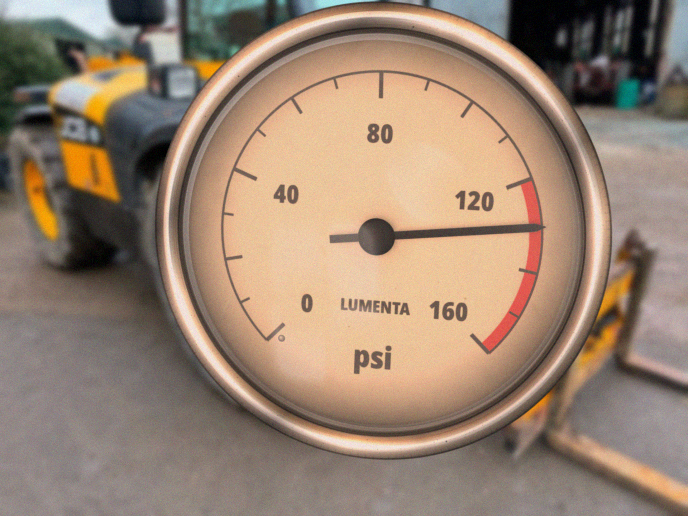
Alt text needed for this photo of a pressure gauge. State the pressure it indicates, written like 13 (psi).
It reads 130 (psi)
